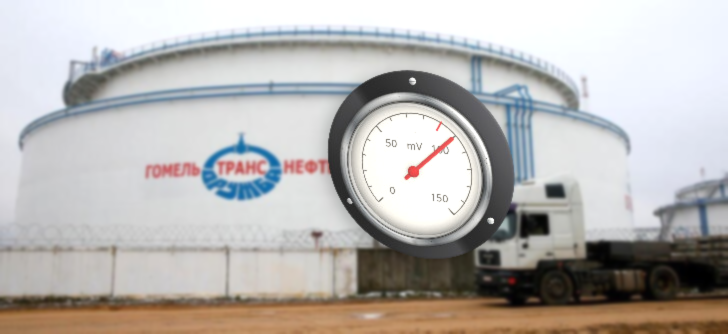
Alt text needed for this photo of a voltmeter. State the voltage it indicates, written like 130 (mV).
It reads 100 (mV)
